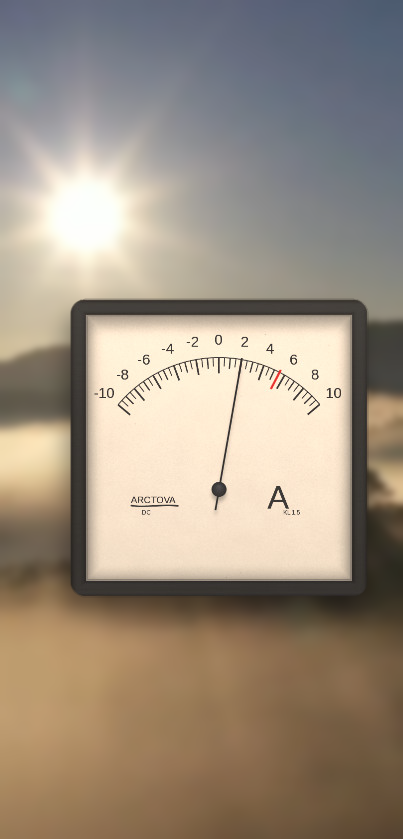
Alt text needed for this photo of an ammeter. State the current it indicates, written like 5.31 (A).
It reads 2 (A)
